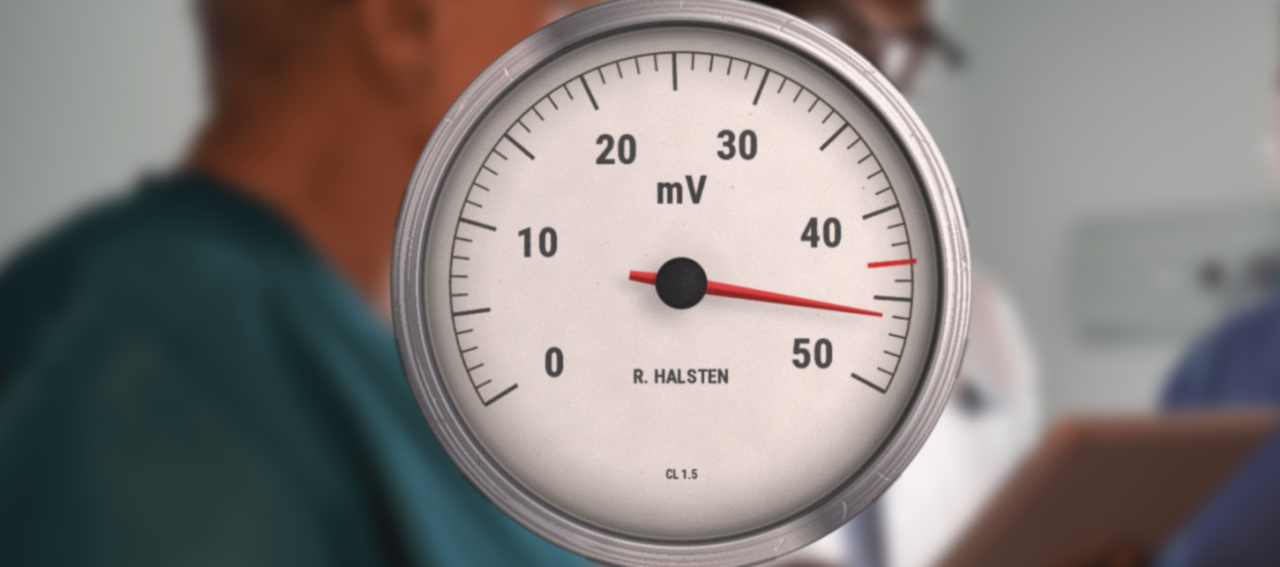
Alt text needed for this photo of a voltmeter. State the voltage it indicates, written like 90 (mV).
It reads 46 (mV)
